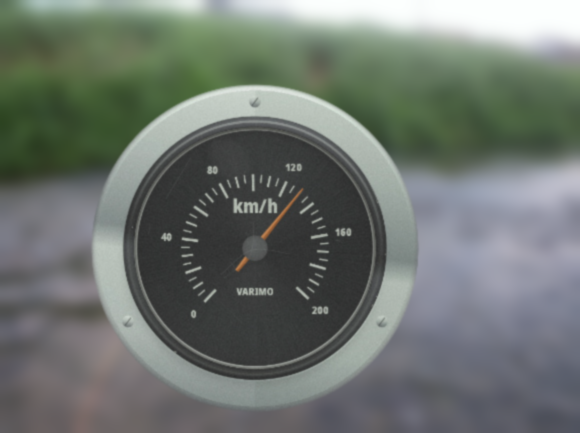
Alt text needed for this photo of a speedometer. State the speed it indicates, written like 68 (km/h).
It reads 130 (km/h)
